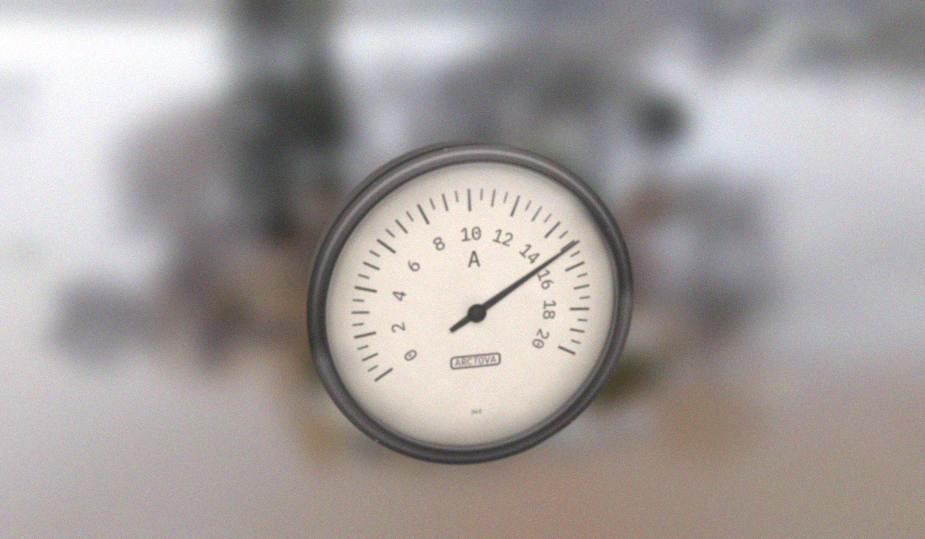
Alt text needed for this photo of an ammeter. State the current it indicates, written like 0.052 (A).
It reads 15 (A)
